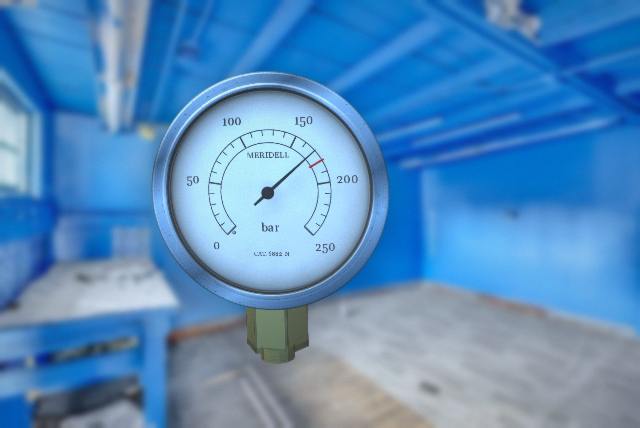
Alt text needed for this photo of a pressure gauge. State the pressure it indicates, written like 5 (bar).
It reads 170 (bar)
